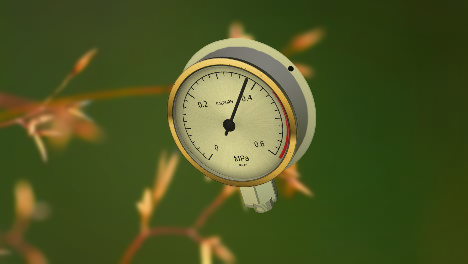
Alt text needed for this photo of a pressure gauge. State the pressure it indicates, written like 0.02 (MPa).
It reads 0.38 (MPa)
